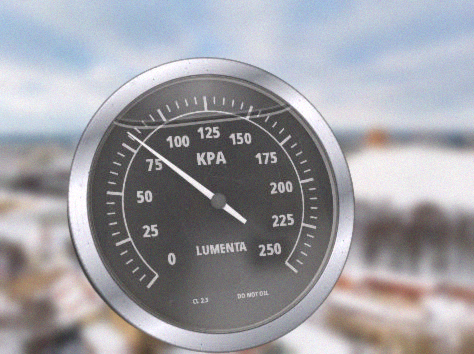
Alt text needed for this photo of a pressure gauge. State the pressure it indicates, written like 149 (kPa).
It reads 80 (kPa)
